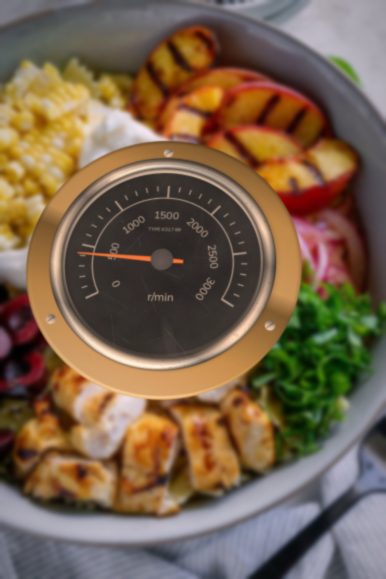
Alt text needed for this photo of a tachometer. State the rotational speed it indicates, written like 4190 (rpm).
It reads 400 (rpm)
